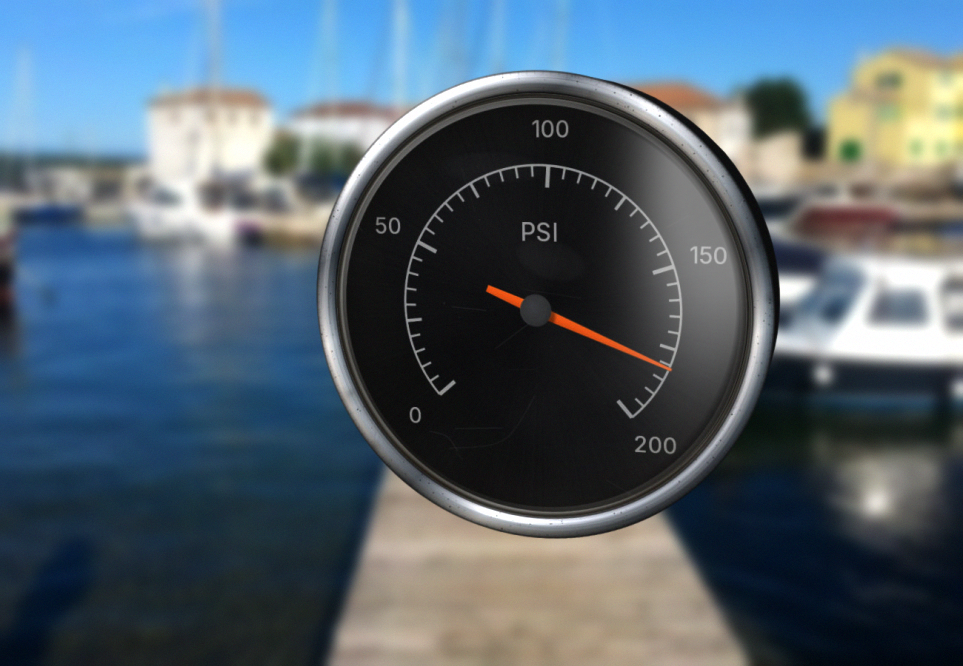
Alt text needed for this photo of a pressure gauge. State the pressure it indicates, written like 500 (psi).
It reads 180 (psi)
